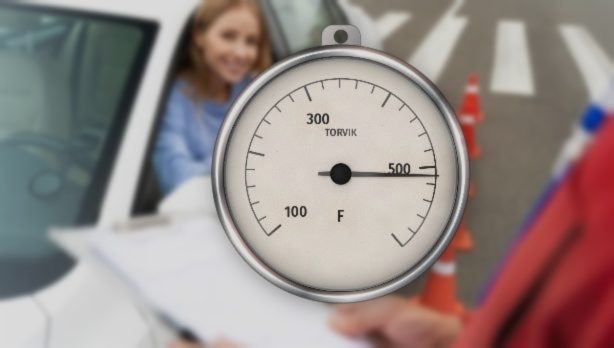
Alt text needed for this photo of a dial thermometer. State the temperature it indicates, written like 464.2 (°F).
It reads 510 (°F)
